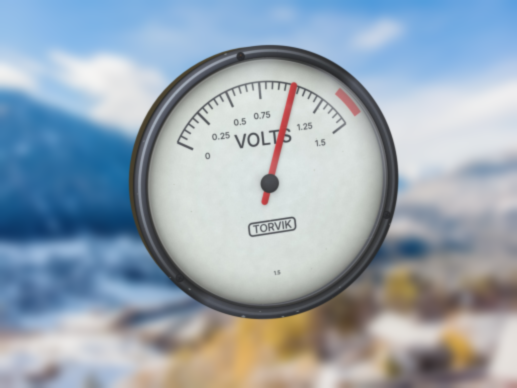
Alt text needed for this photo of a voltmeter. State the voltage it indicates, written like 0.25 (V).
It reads 1 (V)
